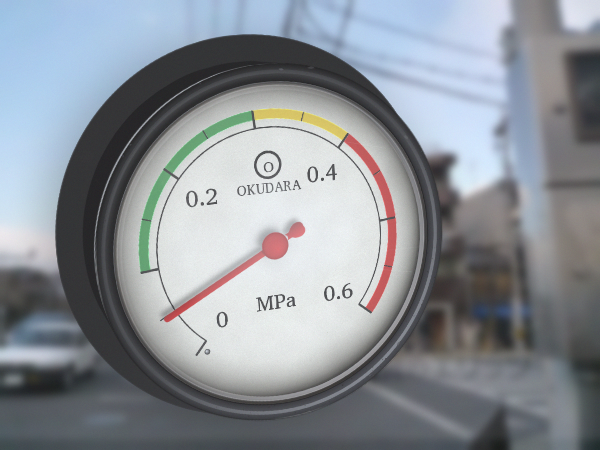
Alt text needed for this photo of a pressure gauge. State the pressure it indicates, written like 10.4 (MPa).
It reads 0.05 (MPa)
